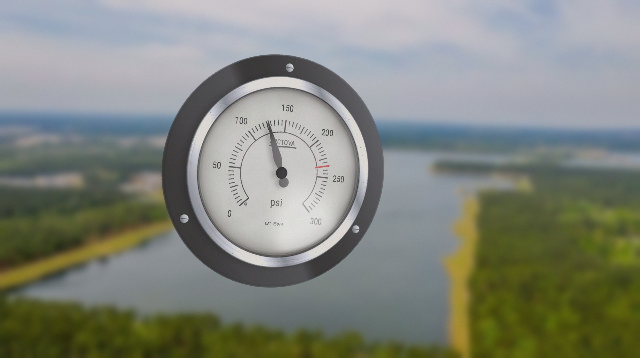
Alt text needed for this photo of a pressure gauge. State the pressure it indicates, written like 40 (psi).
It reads 125 (psi)
